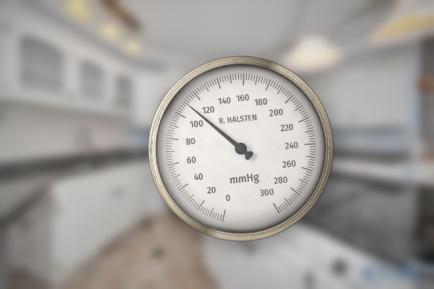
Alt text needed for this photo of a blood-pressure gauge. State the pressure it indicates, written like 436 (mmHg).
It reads 110 (mmHg)
